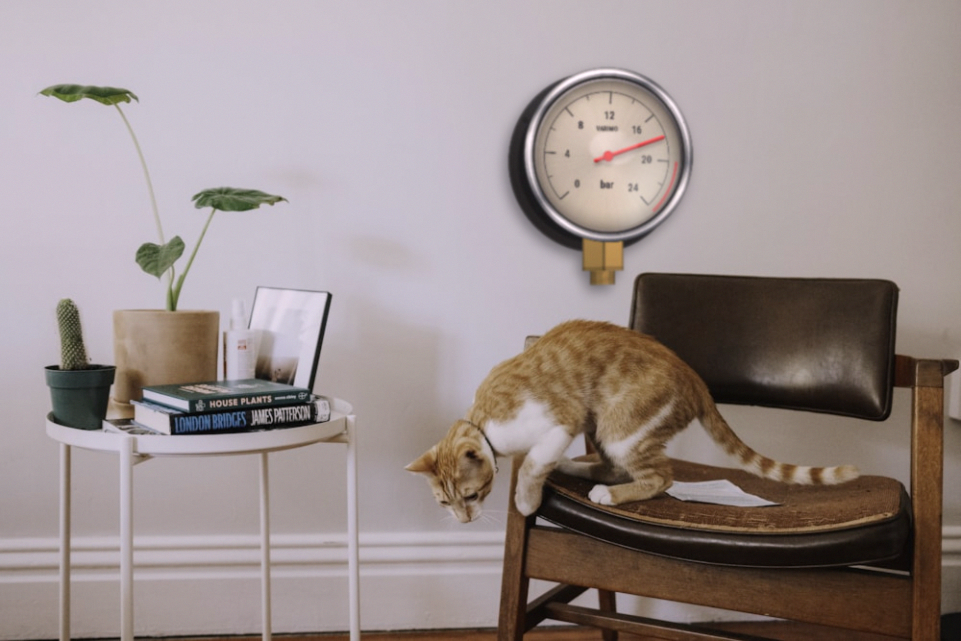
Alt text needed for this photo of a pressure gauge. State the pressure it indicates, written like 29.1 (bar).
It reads 18 (bar)
